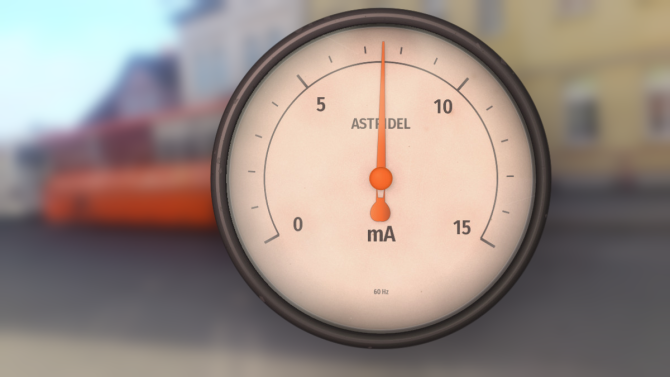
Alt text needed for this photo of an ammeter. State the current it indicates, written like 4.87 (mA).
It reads 7.5 (mA)
